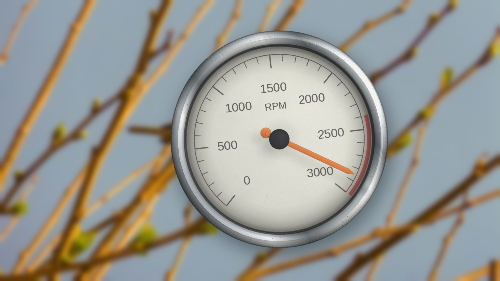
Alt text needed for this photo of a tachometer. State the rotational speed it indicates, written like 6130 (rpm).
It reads 2850 (rpm)
